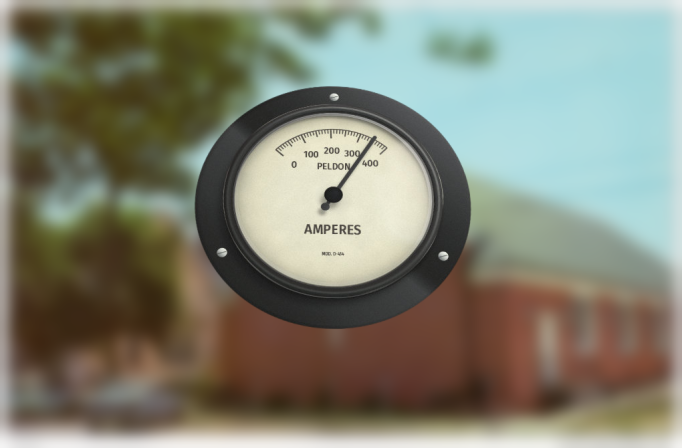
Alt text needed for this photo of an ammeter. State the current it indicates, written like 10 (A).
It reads 350 (A)
